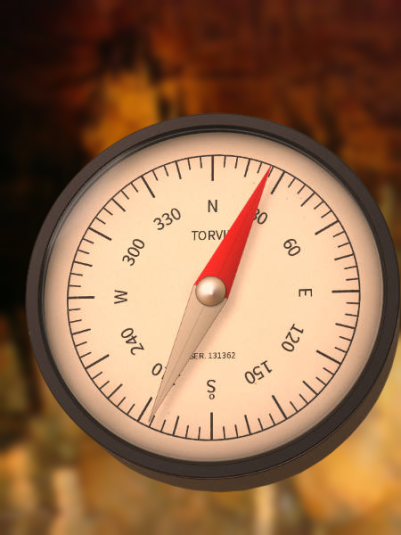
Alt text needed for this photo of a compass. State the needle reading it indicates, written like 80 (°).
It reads 25 (°)
